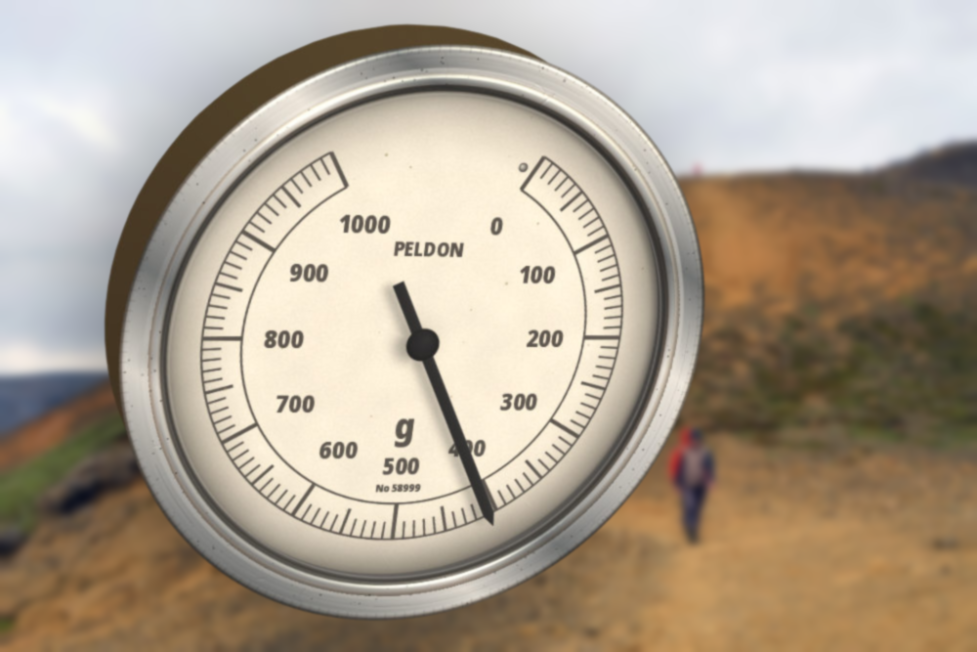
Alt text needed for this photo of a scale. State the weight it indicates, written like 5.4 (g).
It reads 410 (g)
